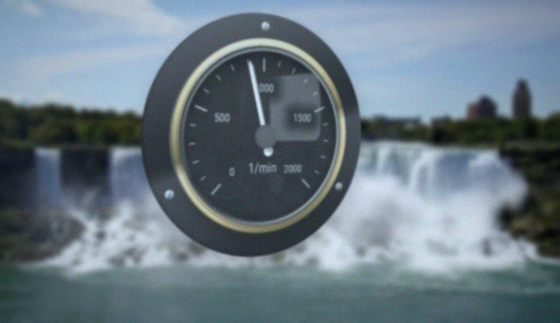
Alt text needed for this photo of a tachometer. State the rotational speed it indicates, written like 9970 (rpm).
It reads 900 (rpm)
